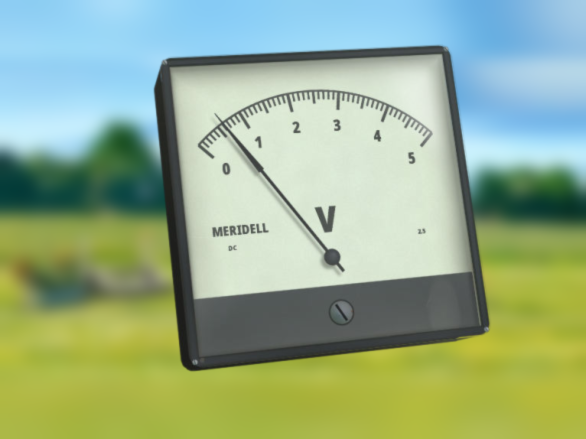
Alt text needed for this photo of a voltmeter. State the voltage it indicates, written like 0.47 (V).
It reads 0.6 (V)
